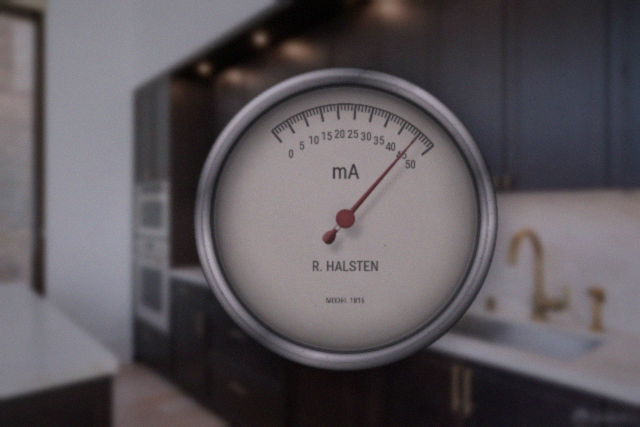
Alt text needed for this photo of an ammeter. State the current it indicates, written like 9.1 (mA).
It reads 45 (mA)
